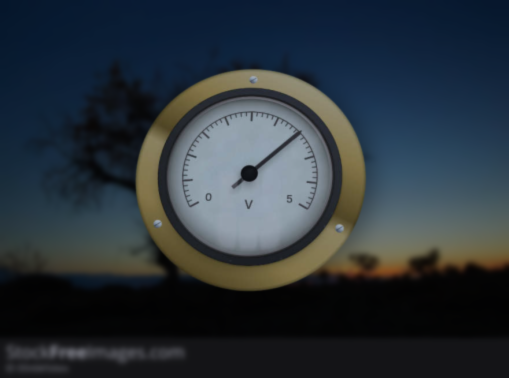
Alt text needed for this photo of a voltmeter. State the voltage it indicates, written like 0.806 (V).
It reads 3.5 (V)
